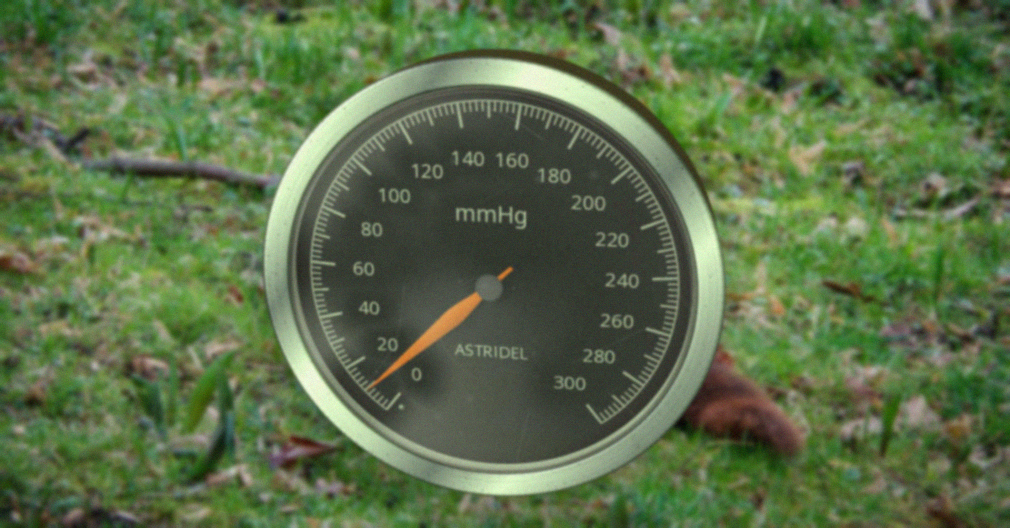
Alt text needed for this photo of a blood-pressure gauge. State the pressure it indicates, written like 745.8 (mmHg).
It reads 10 (mmHg)
